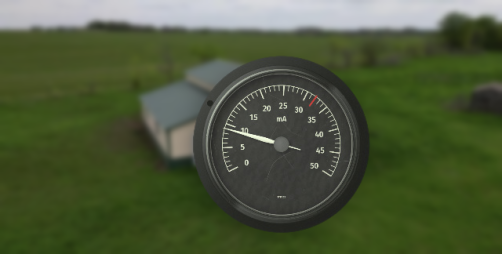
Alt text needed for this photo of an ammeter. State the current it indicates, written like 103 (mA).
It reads 9 (mA)
